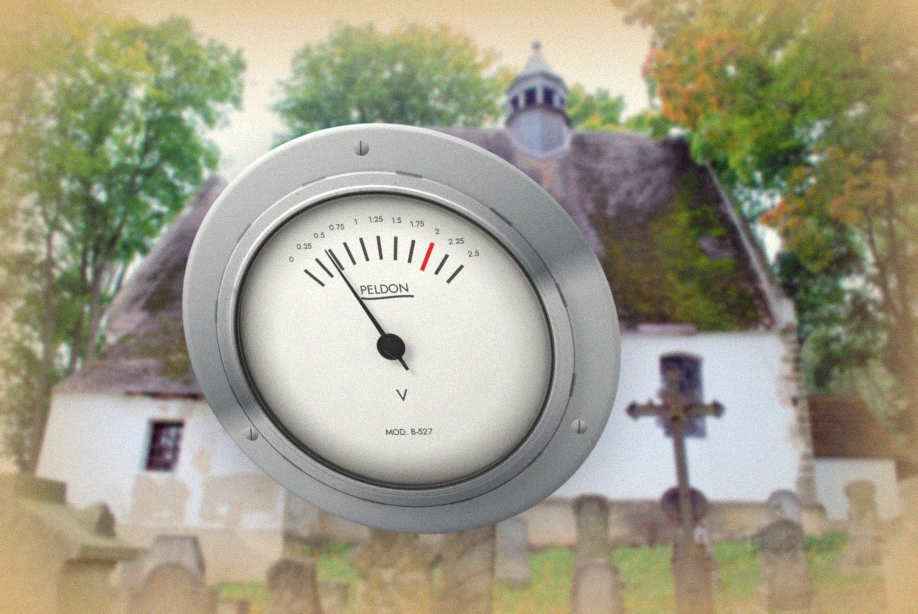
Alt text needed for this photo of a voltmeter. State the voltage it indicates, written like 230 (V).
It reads 0.5 (V)
